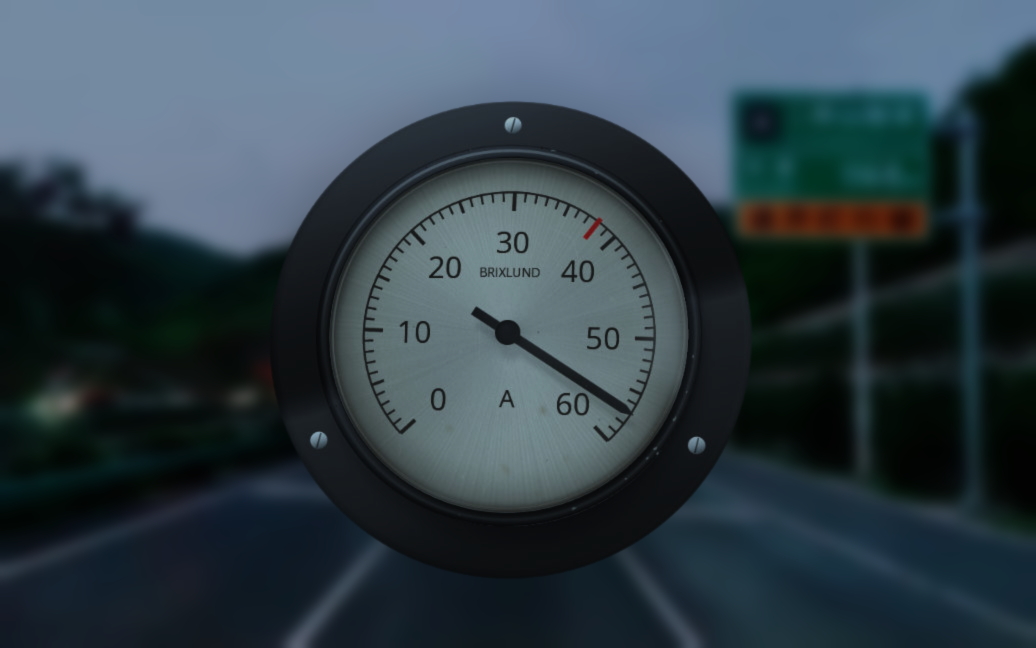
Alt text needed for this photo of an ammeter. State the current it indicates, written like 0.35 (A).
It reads 57 (A)
